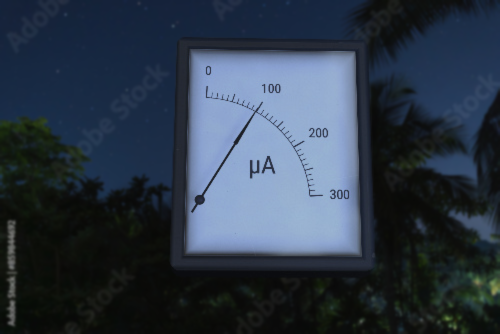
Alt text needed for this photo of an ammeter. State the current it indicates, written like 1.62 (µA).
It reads 100 (µA)
